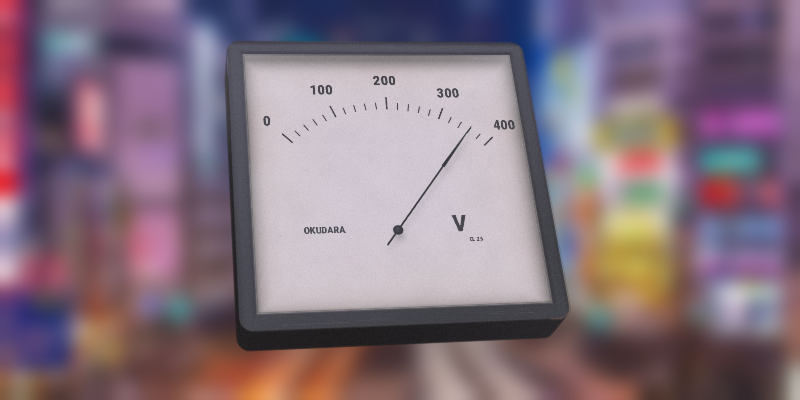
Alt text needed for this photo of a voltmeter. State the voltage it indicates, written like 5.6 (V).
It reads 360 (V)
